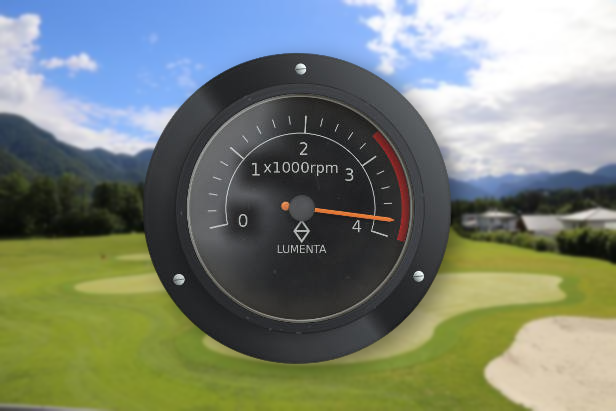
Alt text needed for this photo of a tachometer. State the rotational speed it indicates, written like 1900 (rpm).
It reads 3800 (rpm)
